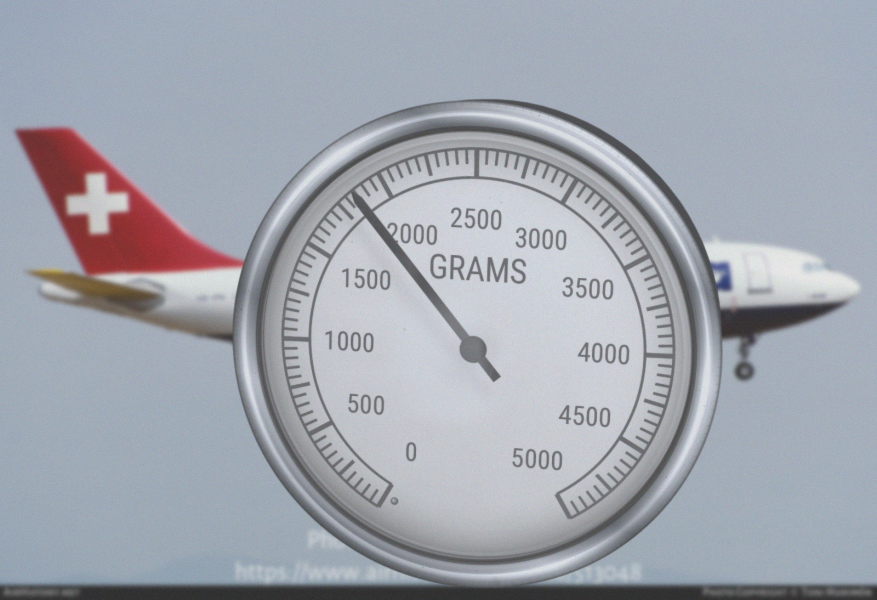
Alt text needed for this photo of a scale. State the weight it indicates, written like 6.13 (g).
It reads 1850 (g)
